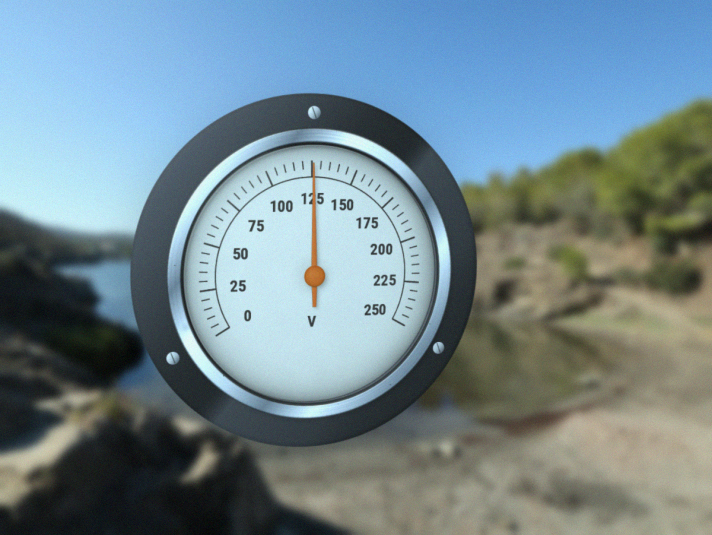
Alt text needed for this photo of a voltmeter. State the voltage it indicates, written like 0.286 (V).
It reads 125 (V)
